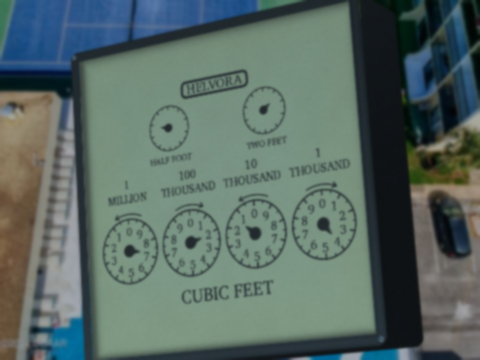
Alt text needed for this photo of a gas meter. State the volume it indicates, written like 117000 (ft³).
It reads 721400 (ft³)
